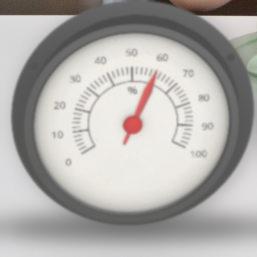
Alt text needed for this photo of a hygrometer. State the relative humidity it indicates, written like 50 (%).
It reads 60 (%)
